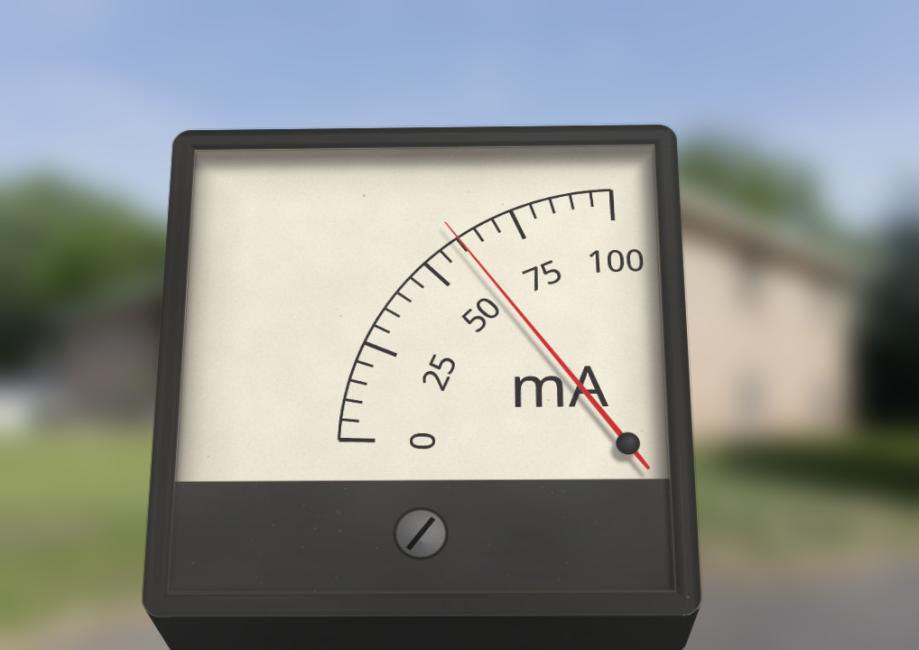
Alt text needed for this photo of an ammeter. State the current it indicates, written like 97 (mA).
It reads 60 (mA)
